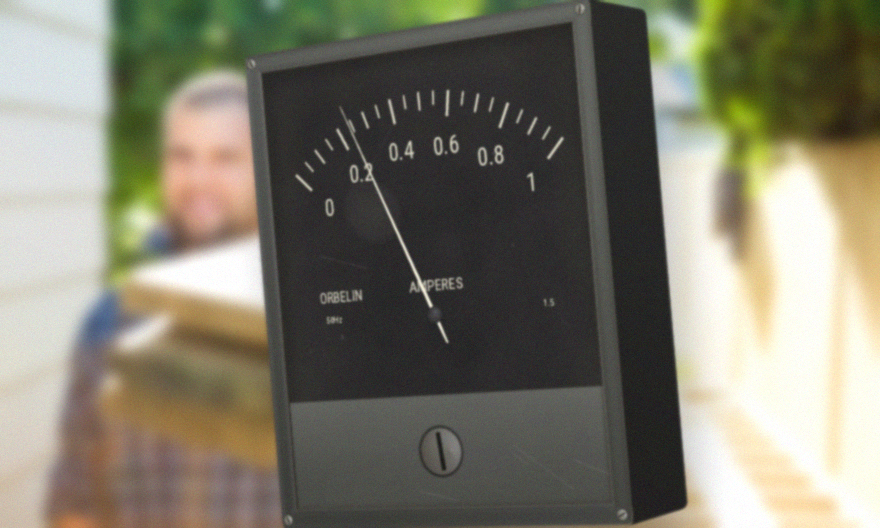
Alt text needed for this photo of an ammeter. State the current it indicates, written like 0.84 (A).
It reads 0.25 (A)
